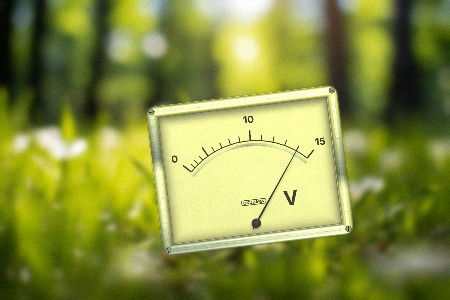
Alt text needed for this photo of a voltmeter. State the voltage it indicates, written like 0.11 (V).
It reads 14 (V)
